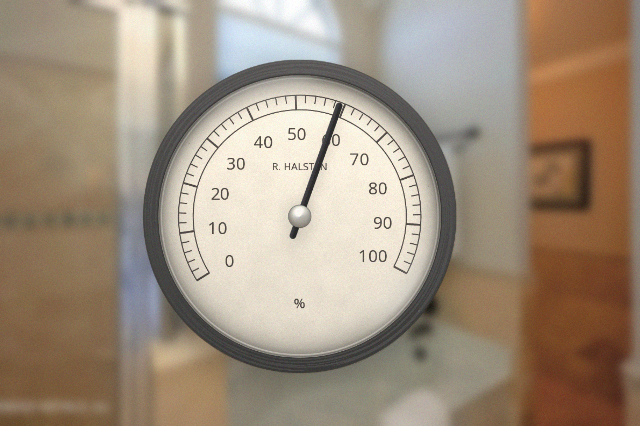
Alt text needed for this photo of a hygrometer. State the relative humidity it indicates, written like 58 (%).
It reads 59 (%)
